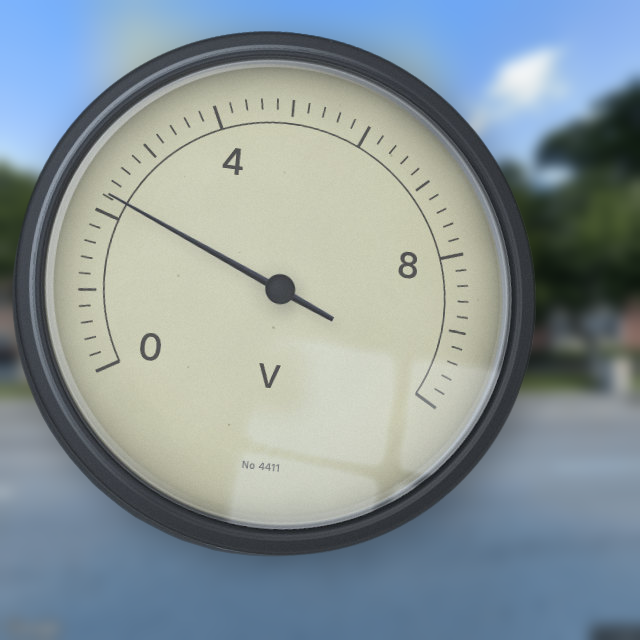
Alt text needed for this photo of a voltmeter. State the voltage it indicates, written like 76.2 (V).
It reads 2.2 (V)
